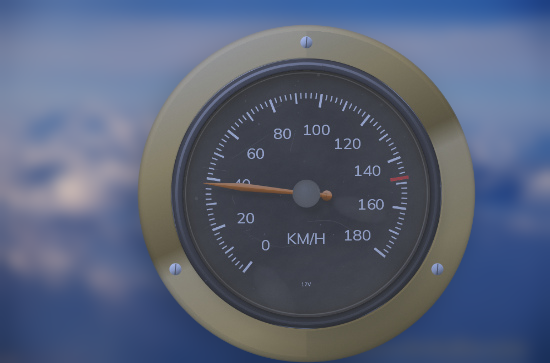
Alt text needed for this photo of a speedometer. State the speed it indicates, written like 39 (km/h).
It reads 38 (km/h)
